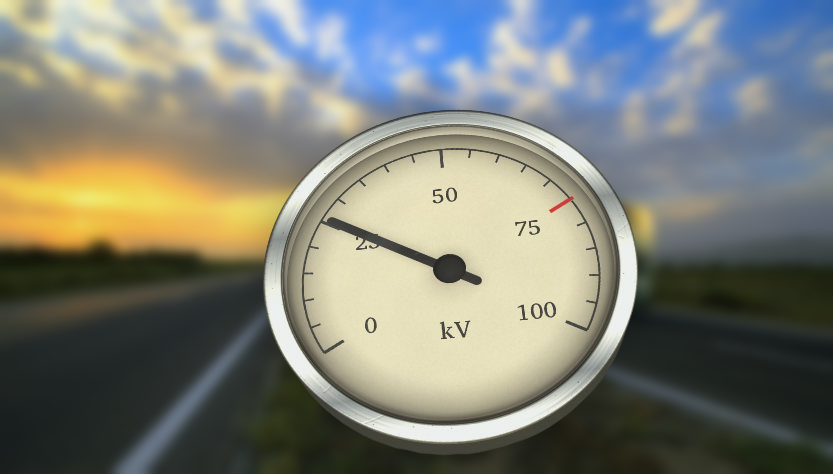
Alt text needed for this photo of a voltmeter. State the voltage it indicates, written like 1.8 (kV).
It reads 25 (kV)
